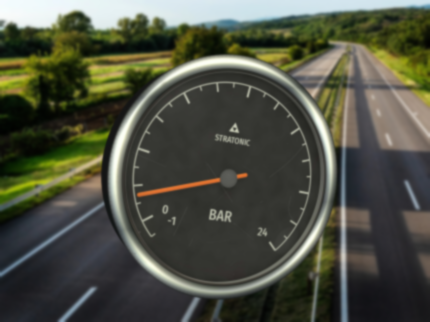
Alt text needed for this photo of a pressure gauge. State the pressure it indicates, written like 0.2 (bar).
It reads 1.5 (bar)
